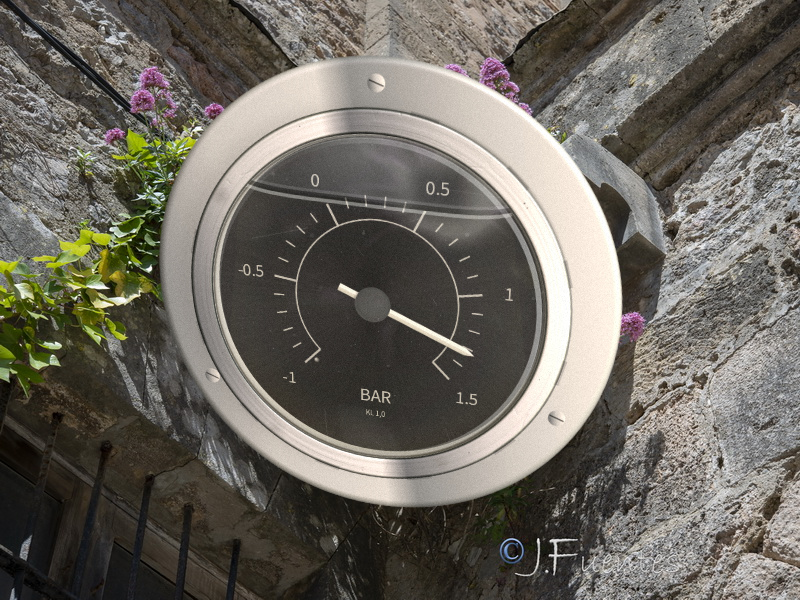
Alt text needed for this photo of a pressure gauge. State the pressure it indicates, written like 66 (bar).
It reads 1.3 (bar)
